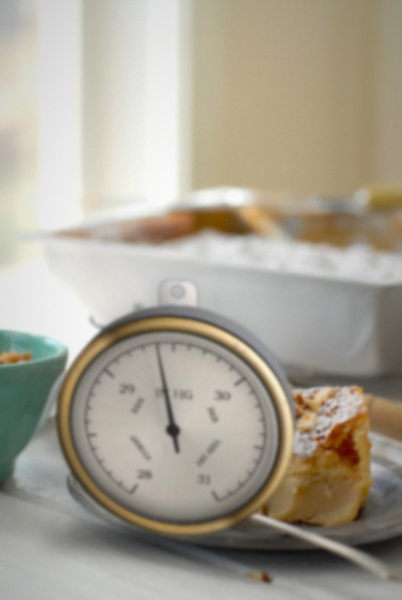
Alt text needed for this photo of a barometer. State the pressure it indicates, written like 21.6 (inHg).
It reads 29.4 (inHg)
